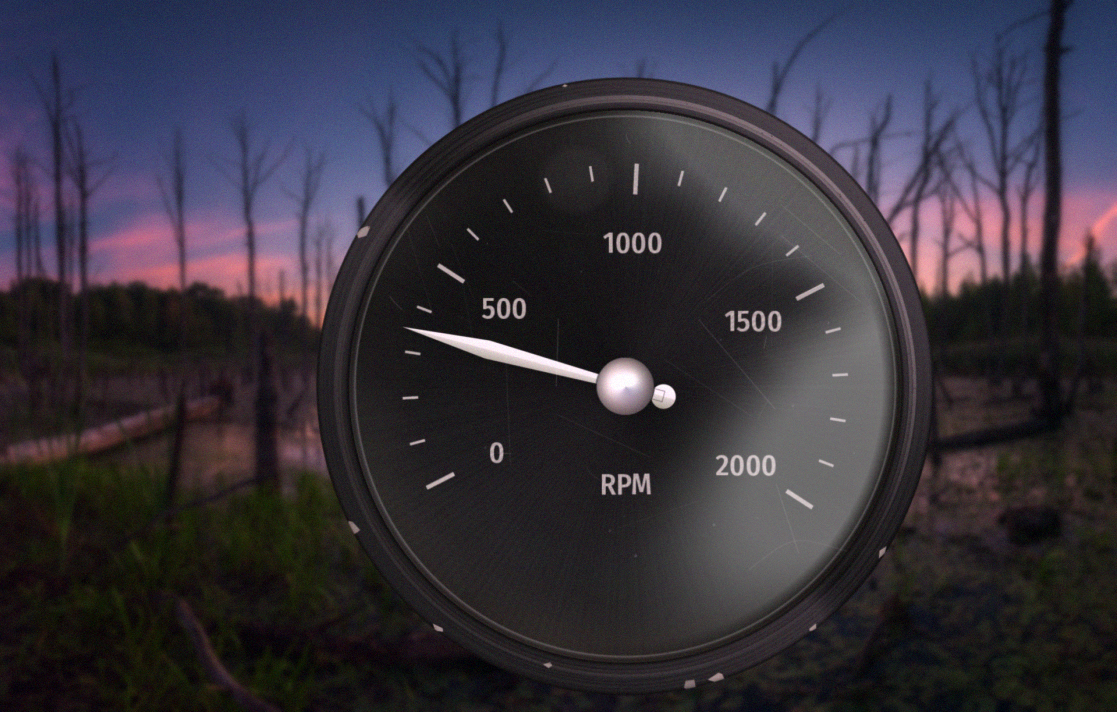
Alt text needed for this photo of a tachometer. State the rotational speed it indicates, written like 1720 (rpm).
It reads 350 (rpm)
